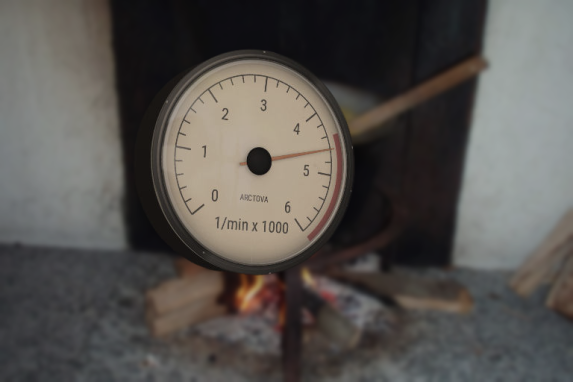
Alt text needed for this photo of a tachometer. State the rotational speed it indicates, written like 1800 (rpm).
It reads 4600 (rpm)
